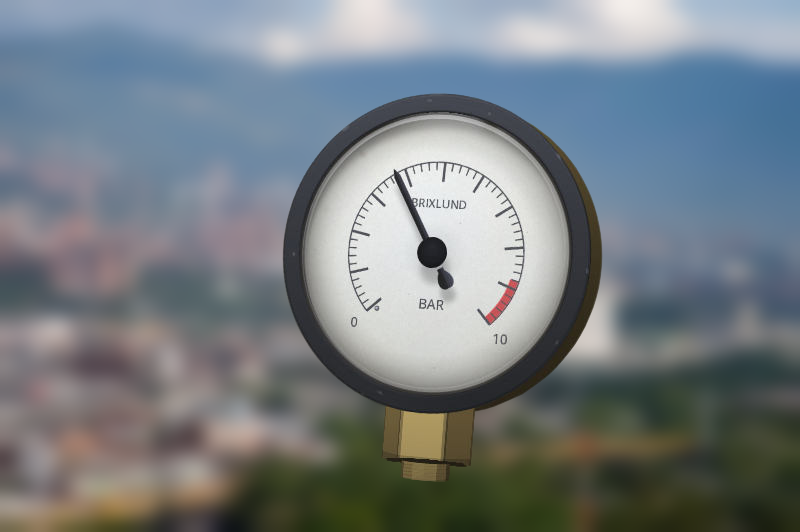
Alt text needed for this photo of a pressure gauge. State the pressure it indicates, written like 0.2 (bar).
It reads 3.8 (bar)
